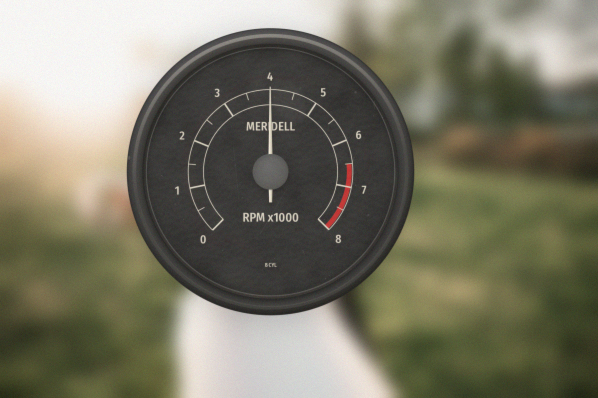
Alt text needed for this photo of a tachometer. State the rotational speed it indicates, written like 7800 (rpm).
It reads 4000 (rpm)
